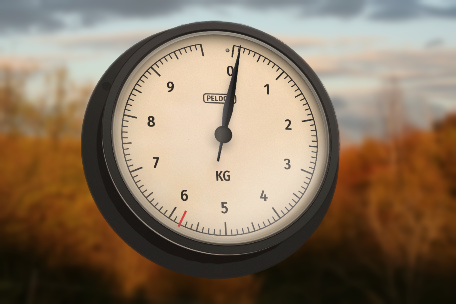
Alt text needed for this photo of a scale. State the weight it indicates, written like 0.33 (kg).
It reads 0.1 (kg)
